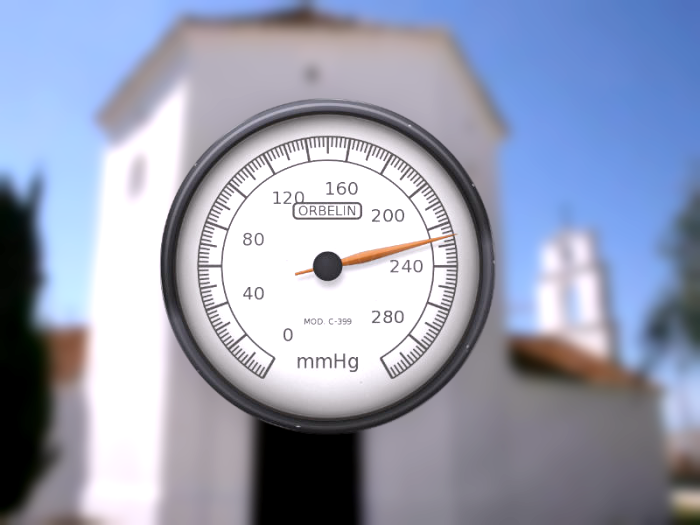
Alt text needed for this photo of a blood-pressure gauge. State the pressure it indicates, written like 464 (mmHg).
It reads 226 (mmHg)
